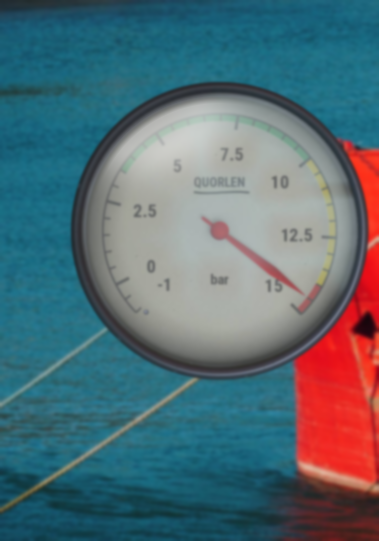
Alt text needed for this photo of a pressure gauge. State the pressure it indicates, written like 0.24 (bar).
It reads 14.5 (bar)
